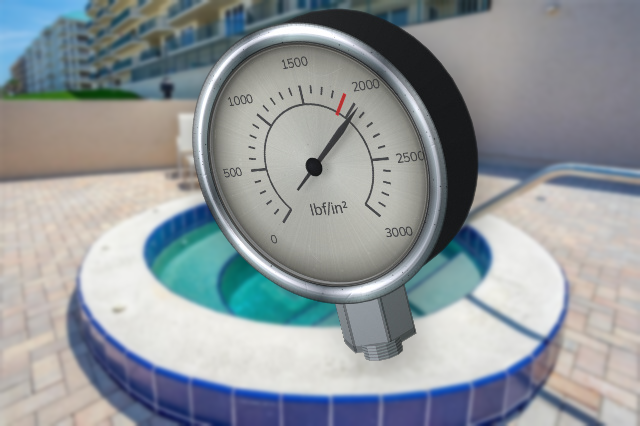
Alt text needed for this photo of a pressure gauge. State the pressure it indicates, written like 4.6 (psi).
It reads 2050 (psi)
